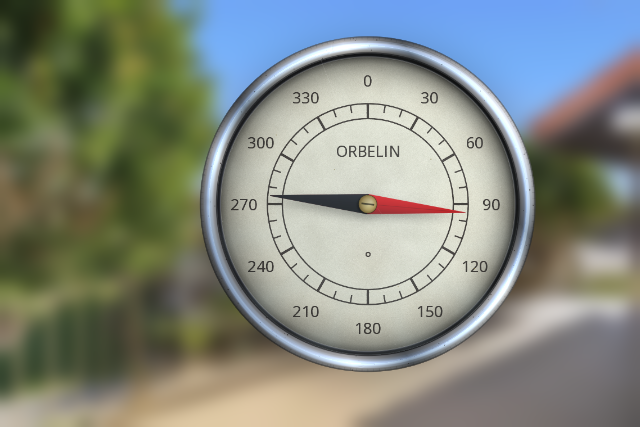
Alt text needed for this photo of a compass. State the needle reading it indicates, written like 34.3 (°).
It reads 95 (°)
